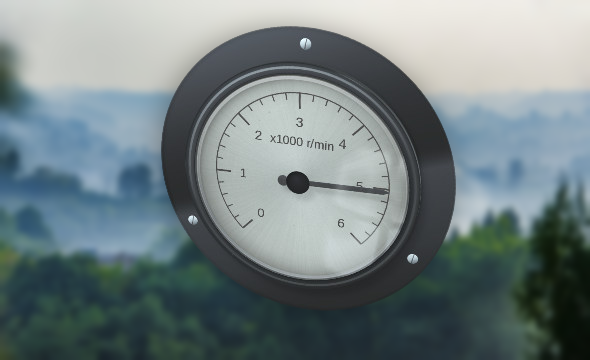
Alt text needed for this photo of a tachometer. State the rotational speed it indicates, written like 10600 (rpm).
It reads 5000 (rpm)
